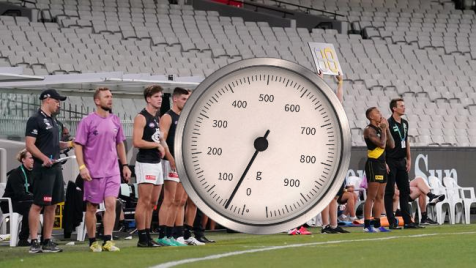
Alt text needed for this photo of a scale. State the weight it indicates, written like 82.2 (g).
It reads 40 (g)
